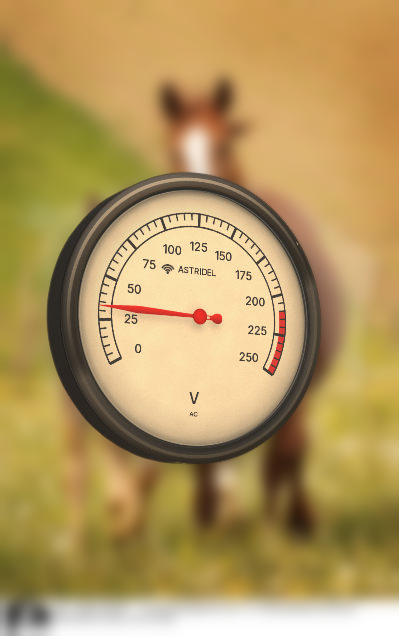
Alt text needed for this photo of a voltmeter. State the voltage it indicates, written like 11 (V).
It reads 32.5 (V)
